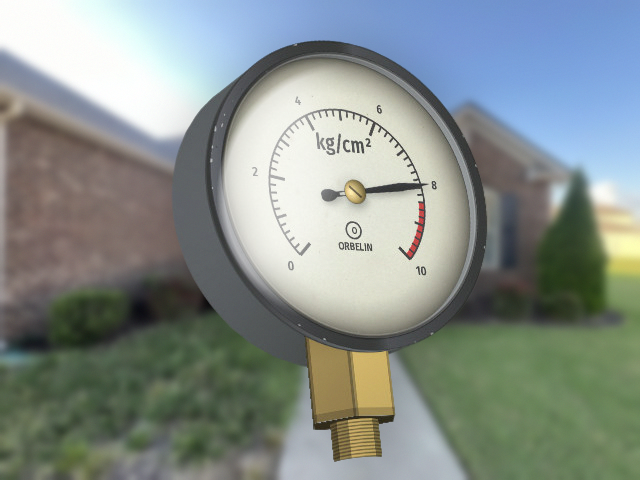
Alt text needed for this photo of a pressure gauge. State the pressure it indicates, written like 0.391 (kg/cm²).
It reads 8 (kg/cm²)
